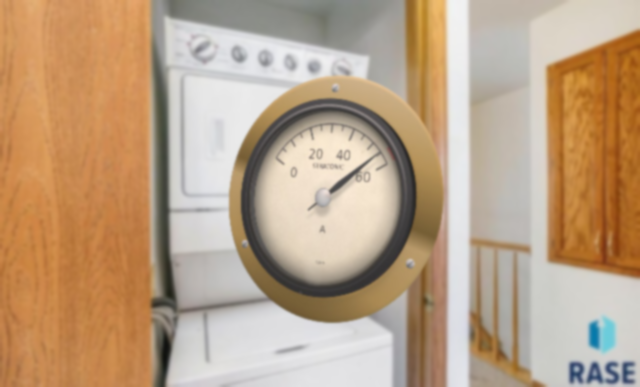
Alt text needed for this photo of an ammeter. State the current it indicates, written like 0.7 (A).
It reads 55 (A)
